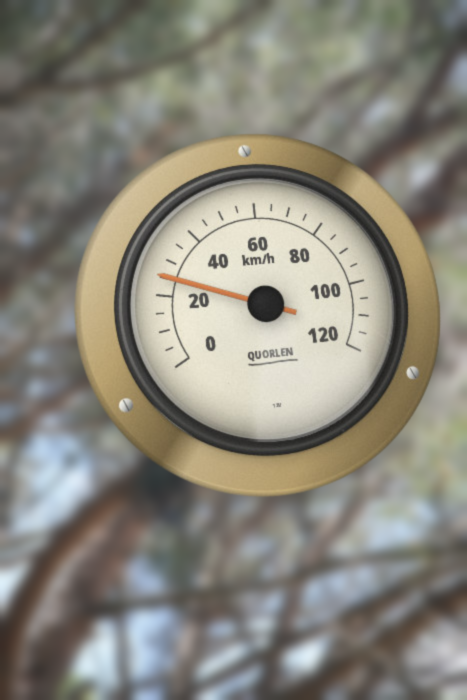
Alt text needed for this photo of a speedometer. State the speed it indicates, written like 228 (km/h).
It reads 25 (km/h)
